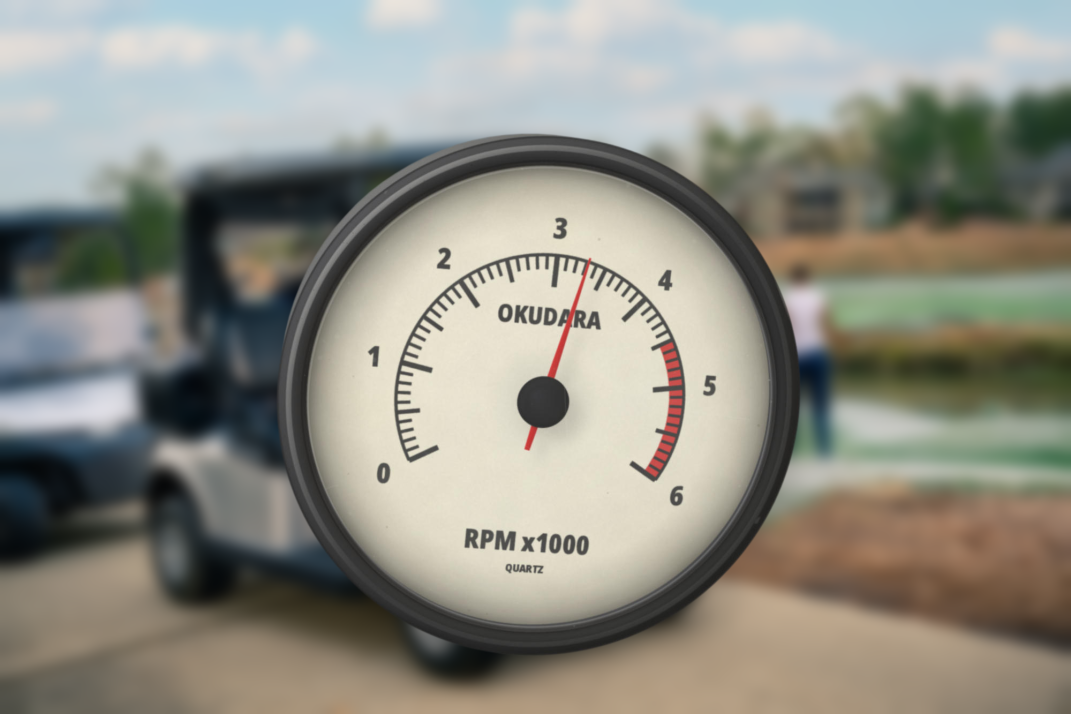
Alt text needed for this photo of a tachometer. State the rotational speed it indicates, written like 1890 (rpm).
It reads 3300 (rpm)
